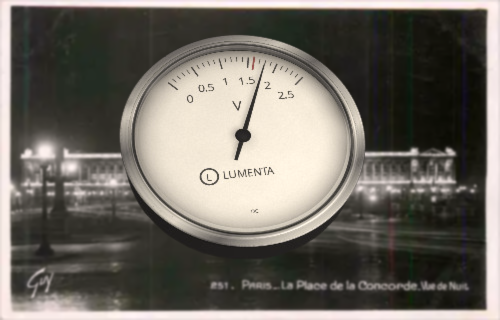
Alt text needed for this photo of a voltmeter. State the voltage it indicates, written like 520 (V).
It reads 1.8 (V)
